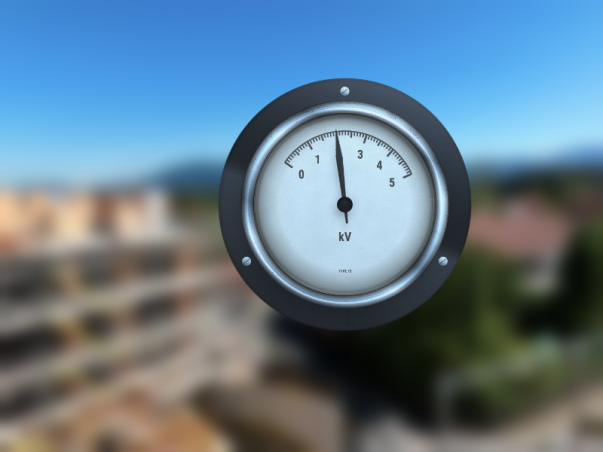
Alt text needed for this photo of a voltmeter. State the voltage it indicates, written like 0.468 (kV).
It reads 2 (kV)
